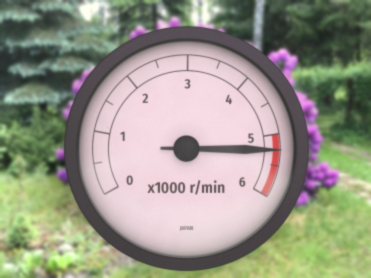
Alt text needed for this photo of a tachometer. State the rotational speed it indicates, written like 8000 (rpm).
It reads 5250 (rpm)
